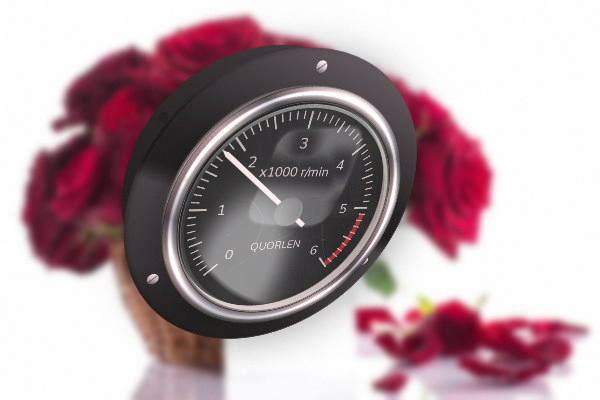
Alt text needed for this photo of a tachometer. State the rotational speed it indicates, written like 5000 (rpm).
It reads 1800 (rpm)
